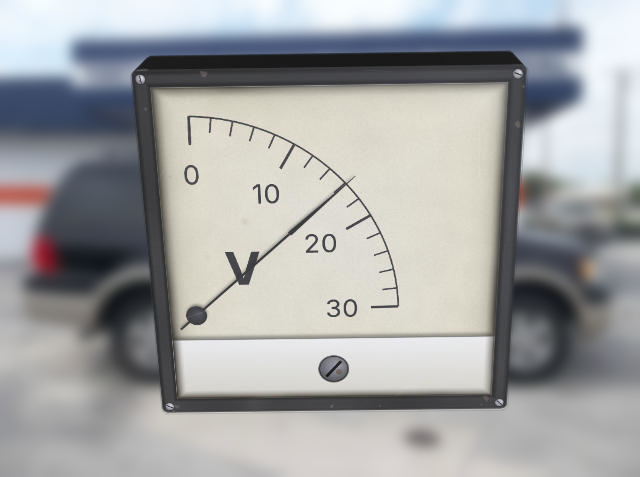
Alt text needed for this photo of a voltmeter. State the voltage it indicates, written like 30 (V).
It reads 16 (V)
